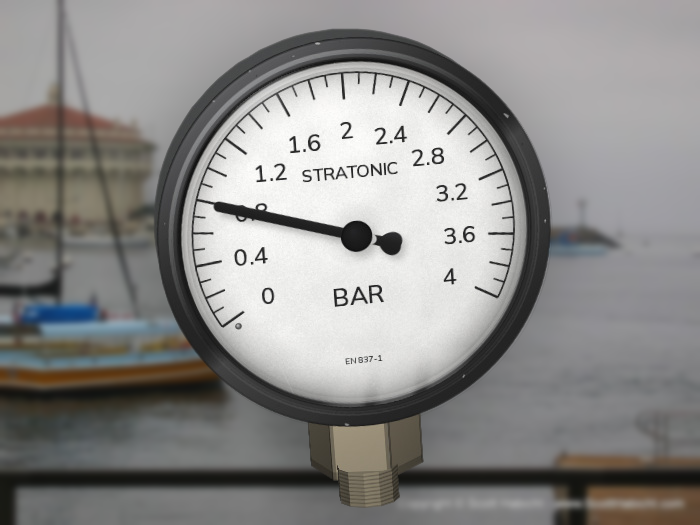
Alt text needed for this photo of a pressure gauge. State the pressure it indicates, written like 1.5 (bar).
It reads 0.8 (bar)
